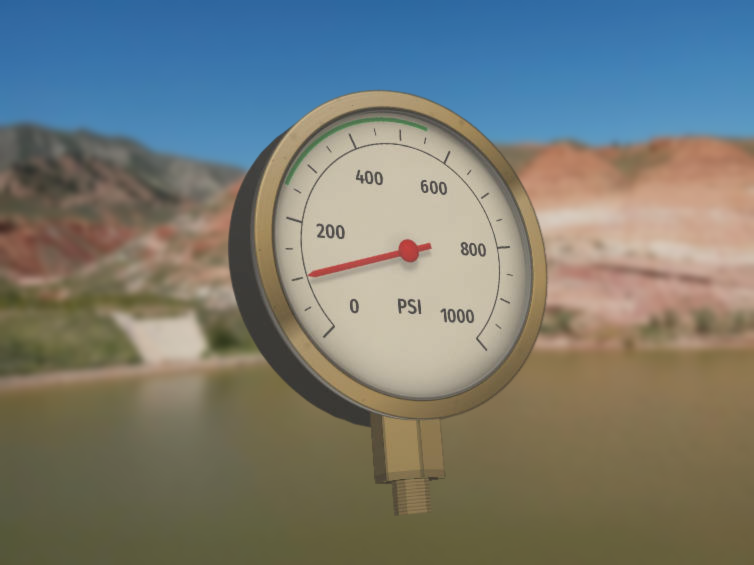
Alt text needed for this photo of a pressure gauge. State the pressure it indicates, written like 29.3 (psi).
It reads 100 (psi)
